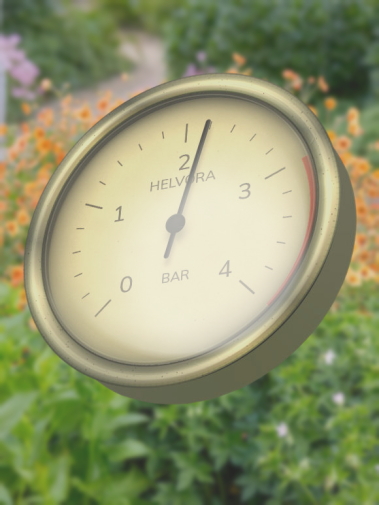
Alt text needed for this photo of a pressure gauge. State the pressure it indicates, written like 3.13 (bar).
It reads 2.2 (bar)
